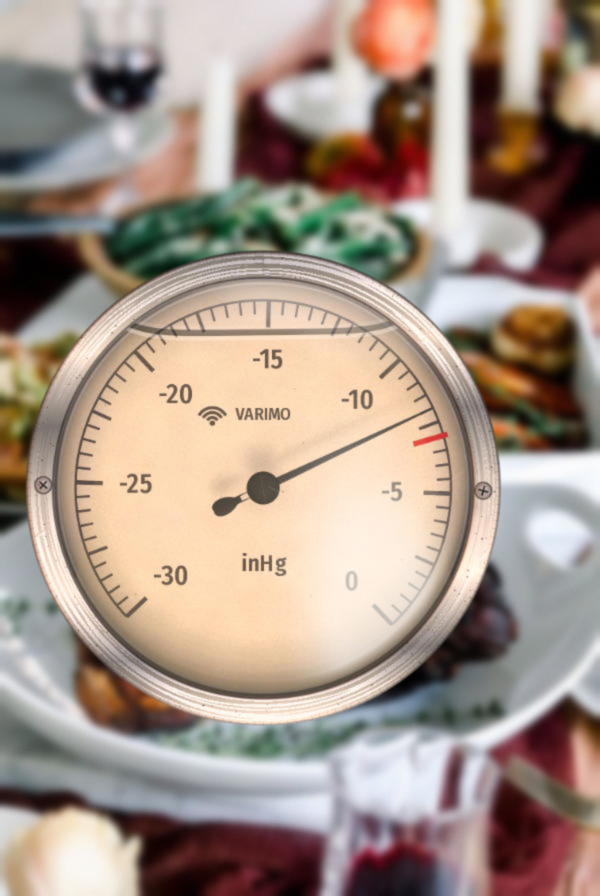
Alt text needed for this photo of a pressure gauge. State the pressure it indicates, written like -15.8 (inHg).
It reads -8 (inHg)
